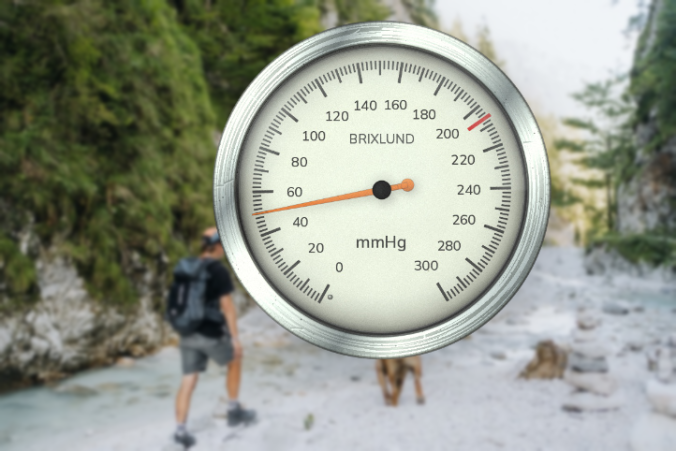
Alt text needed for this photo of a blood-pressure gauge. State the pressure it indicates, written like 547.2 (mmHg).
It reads 50 (mmHg)
